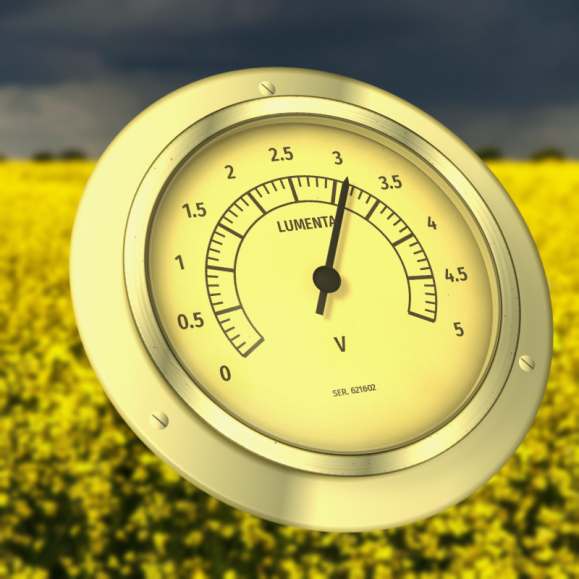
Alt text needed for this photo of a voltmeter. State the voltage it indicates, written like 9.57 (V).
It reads 3.1 (V)
